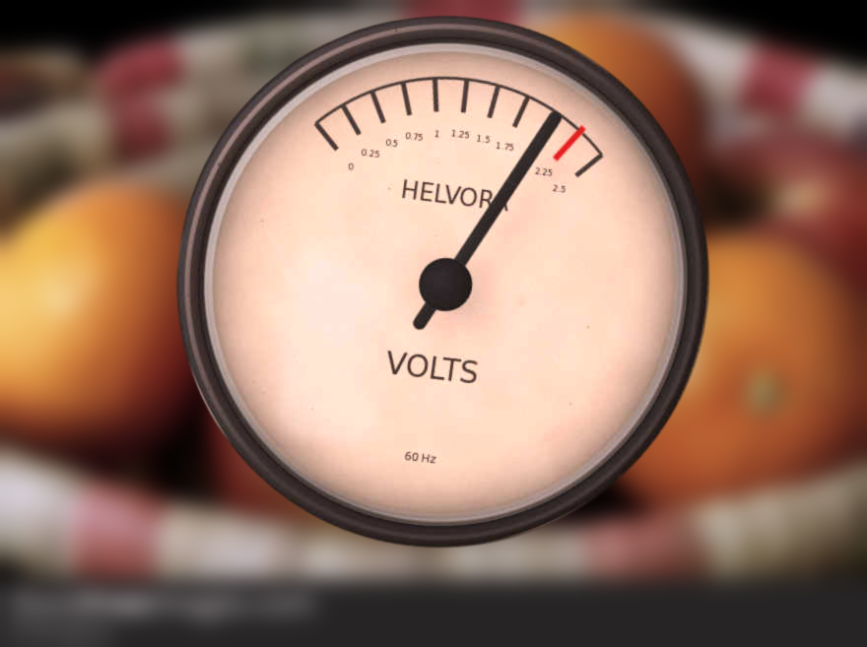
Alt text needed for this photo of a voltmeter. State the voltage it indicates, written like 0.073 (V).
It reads 2 (V)
